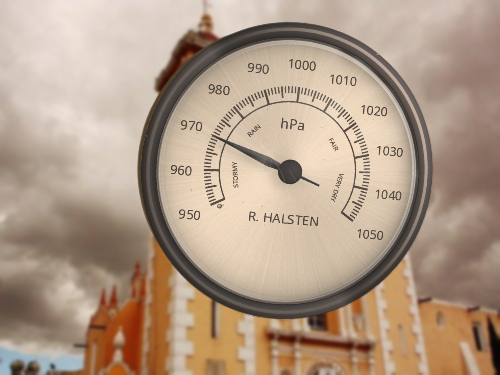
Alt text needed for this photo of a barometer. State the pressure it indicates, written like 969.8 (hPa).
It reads 970 (hPa)
